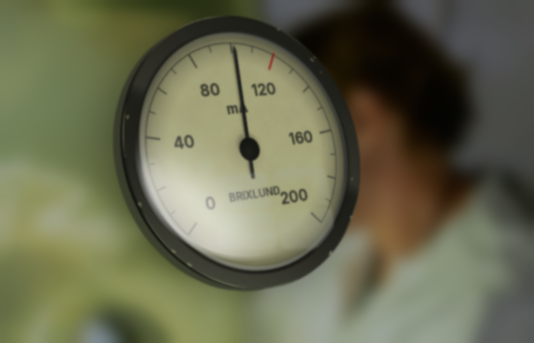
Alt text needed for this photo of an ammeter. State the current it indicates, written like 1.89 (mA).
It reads 100 (mA)
